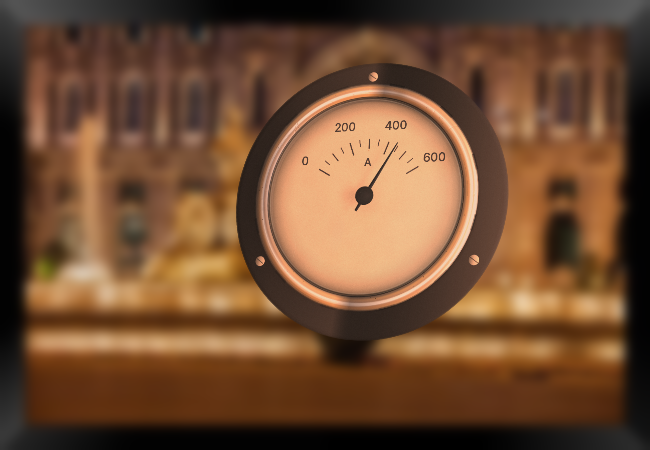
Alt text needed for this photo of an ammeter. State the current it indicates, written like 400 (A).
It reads 450 (A)
